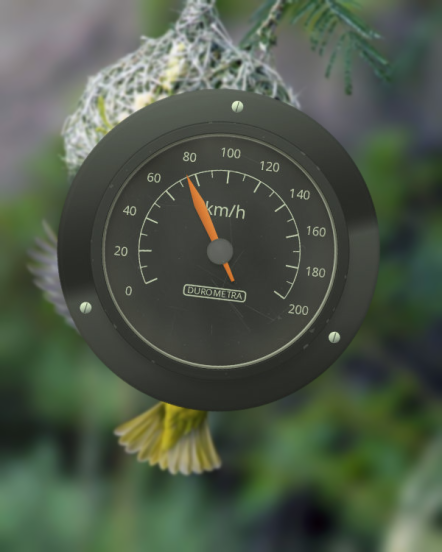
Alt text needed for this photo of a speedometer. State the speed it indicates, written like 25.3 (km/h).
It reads 75 (km/h)
